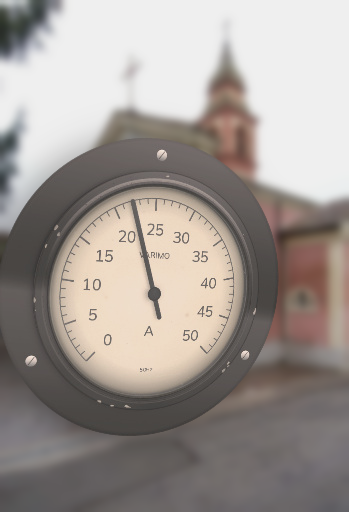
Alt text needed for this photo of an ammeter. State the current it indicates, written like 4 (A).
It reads 22 (A)
